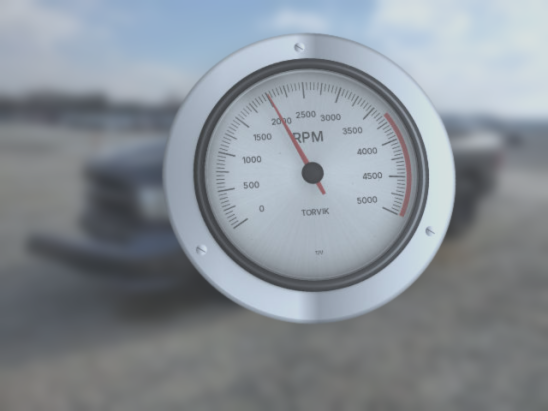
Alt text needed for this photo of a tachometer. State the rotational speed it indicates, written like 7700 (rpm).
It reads 2000 (rpm)
